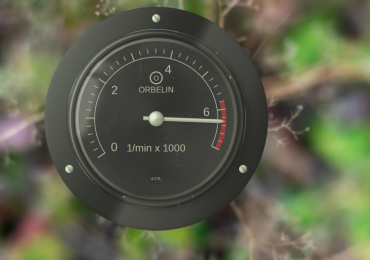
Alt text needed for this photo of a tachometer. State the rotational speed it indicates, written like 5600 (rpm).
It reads 6300 (rpm)
